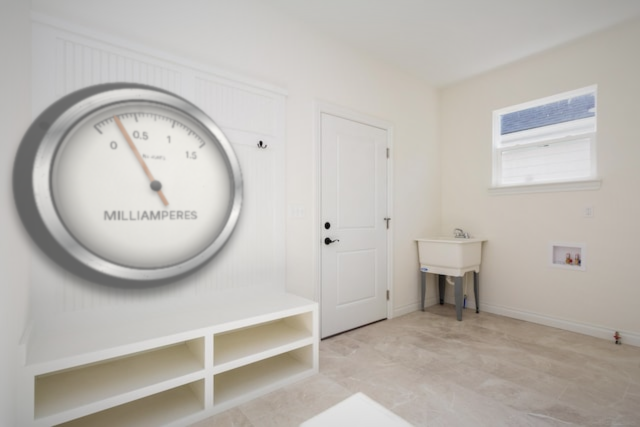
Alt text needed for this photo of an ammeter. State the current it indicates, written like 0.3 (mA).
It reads 0.25 (mA)
